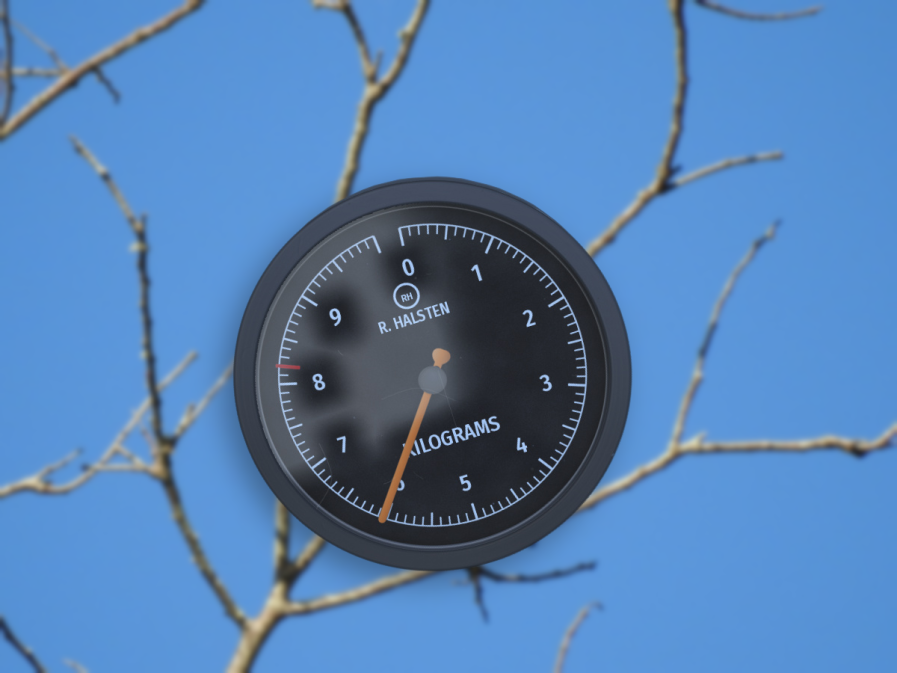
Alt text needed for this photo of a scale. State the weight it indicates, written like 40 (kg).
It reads 6.05 (kg)
